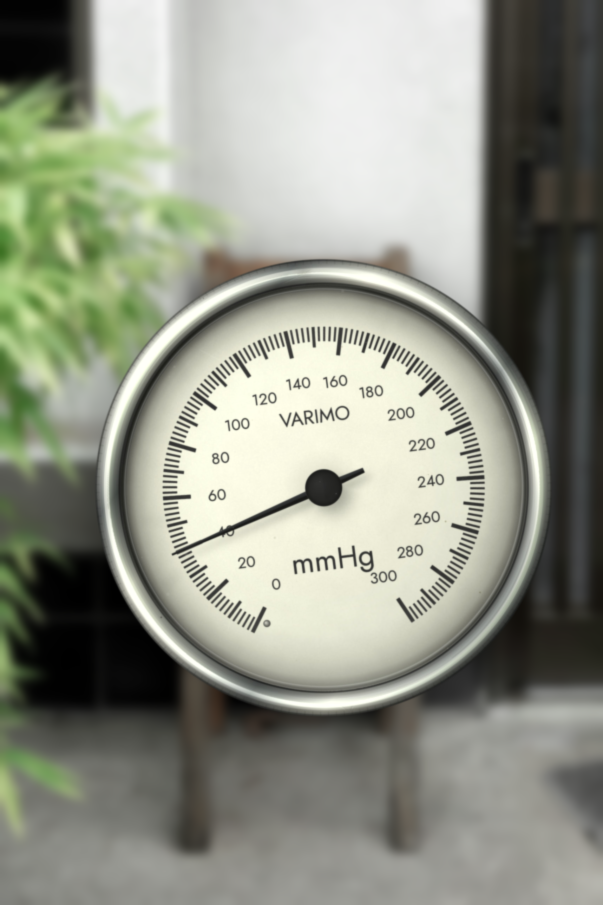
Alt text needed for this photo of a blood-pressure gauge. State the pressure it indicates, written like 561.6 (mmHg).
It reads 40 (mmHg)
